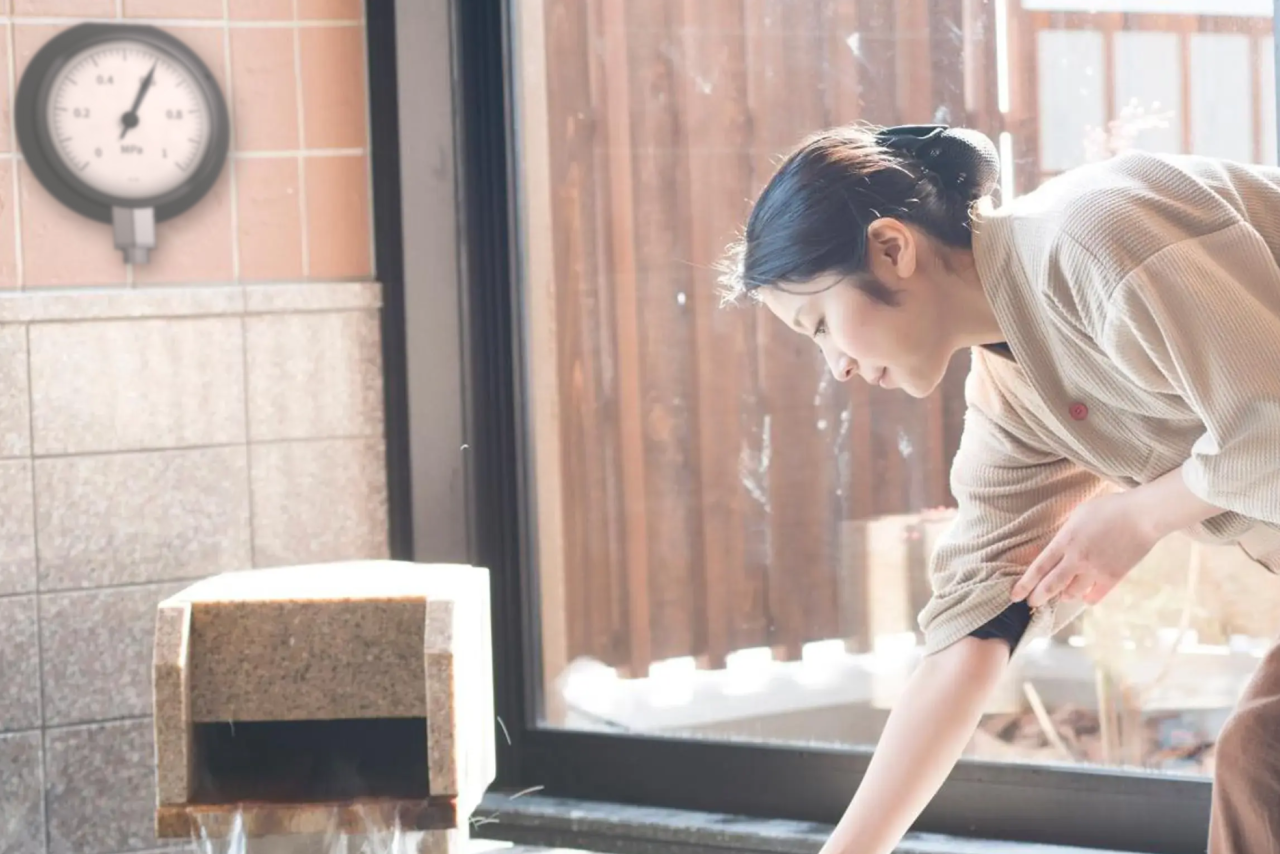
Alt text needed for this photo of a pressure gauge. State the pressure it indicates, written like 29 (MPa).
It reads 0.6 (MPa)
